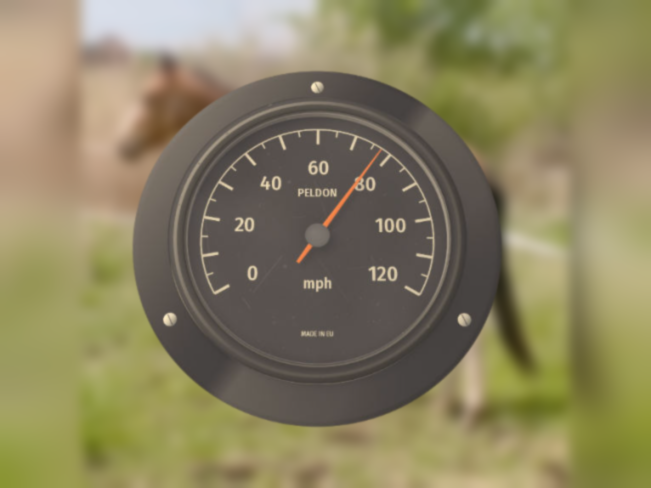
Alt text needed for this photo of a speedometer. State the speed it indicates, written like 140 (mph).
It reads 77.5 (mph)
